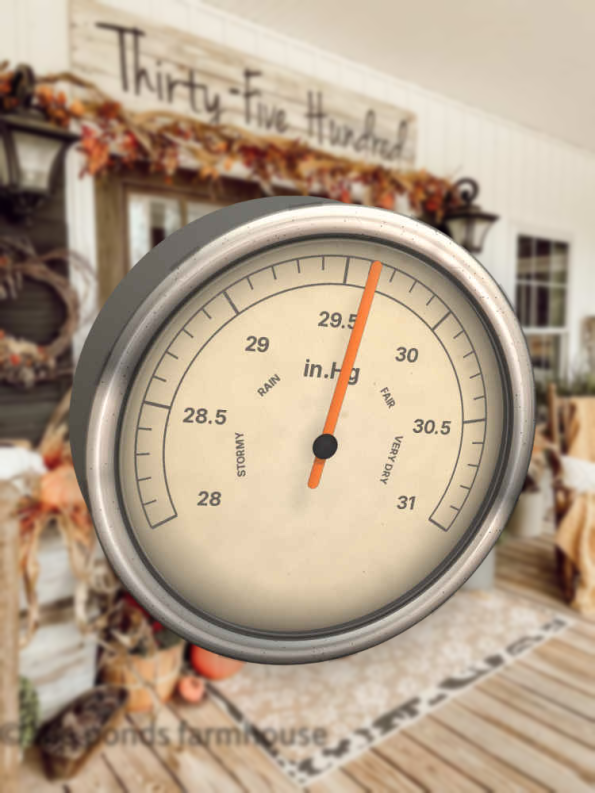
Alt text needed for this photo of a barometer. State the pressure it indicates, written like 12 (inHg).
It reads 29.6 (inHg)
